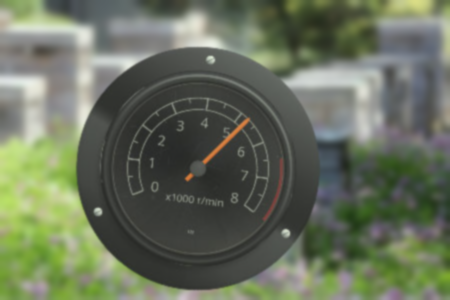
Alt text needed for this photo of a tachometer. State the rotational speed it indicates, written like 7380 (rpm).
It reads 5250 (rpm)
